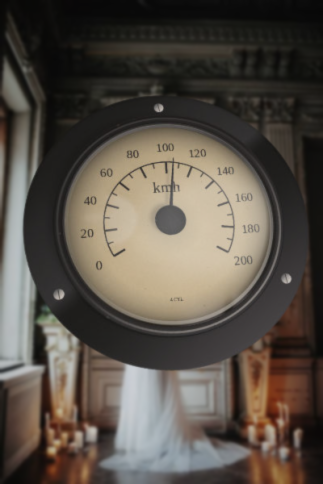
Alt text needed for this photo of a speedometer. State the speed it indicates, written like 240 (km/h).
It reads 105 (km/h)
